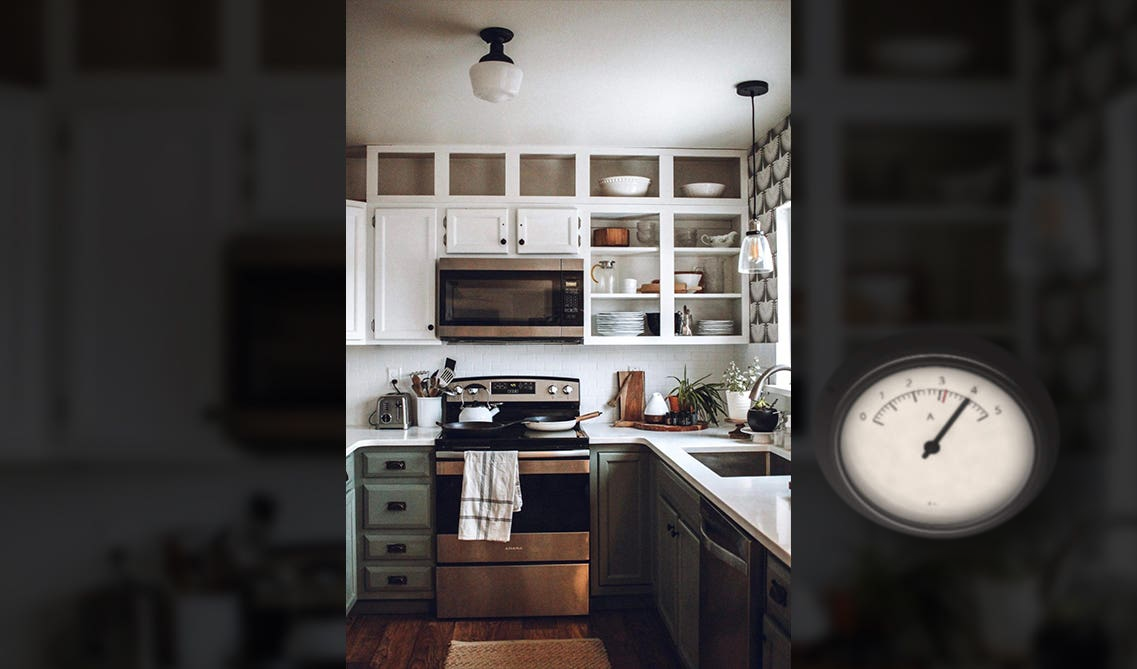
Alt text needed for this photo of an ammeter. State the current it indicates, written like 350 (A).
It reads 4 (A)
